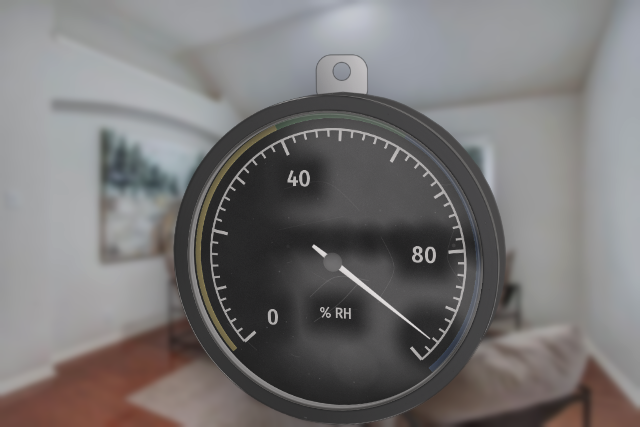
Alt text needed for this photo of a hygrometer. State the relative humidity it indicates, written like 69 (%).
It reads 96 (%)
